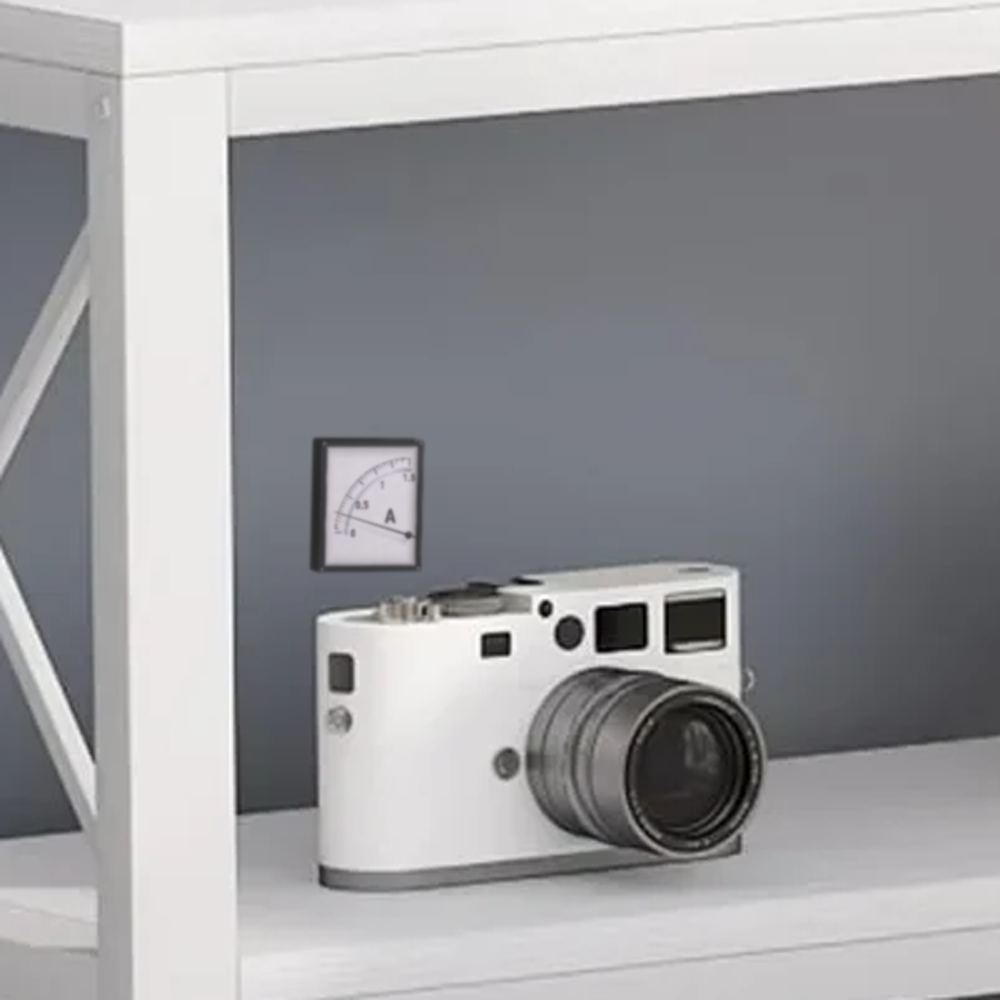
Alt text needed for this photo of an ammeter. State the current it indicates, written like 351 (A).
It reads 0.25 (A)
